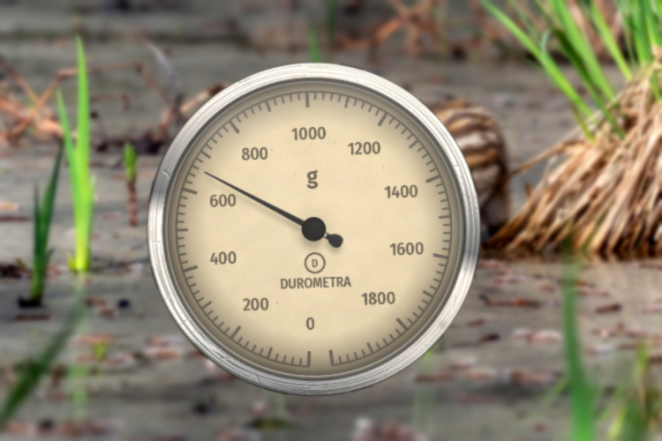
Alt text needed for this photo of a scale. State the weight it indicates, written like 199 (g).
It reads 660 (g)
